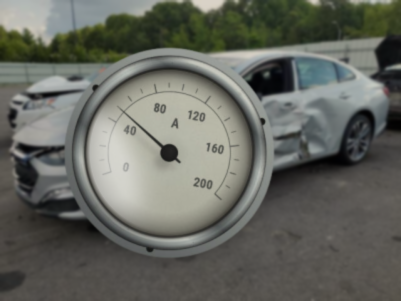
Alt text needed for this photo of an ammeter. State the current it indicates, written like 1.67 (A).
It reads 50 (A)
